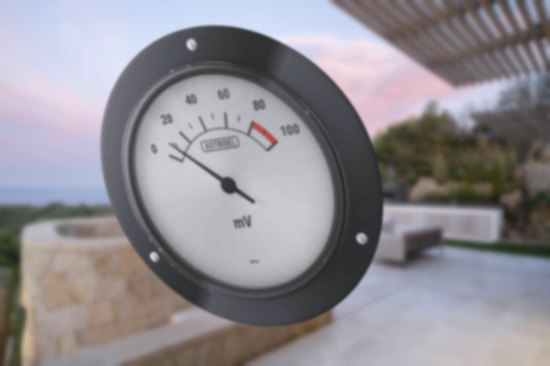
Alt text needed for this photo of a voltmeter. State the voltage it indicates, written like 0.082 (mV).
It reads 10 (mV)
